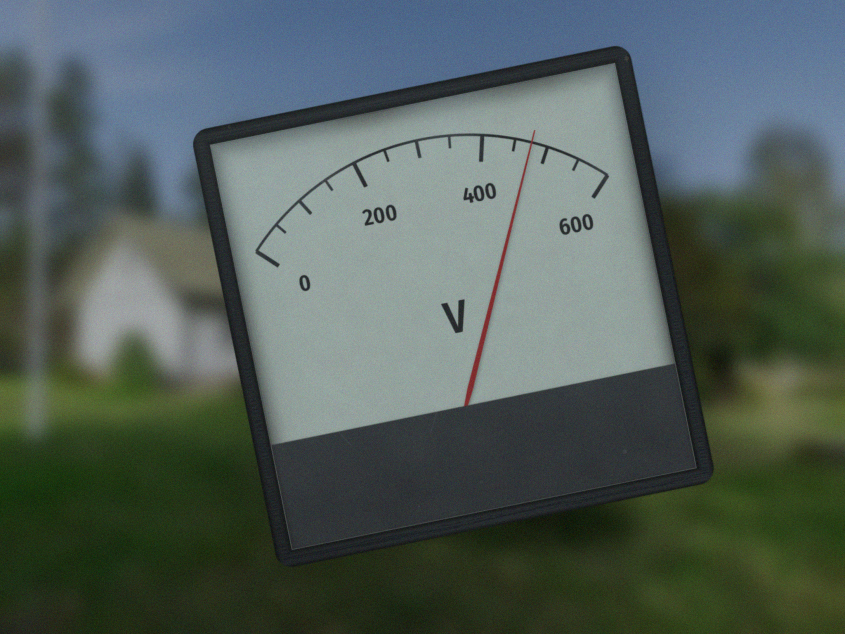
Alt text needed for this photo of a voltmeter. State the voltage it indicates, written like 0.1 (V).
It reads 475 (V)
